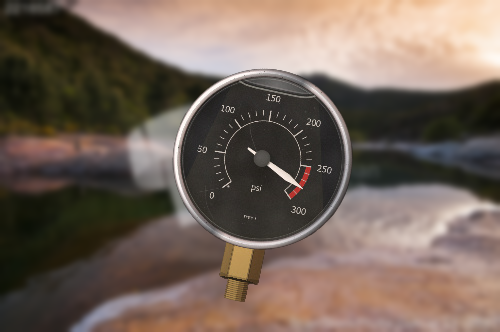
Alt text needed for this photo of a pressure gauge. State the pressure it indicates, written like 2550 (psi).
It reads 280 (psi)
